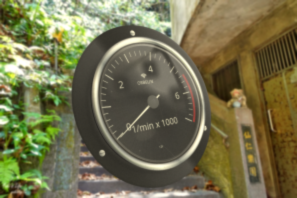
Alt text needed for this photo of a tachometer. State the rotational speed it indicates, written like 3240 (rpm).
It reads 0 (rpm)
